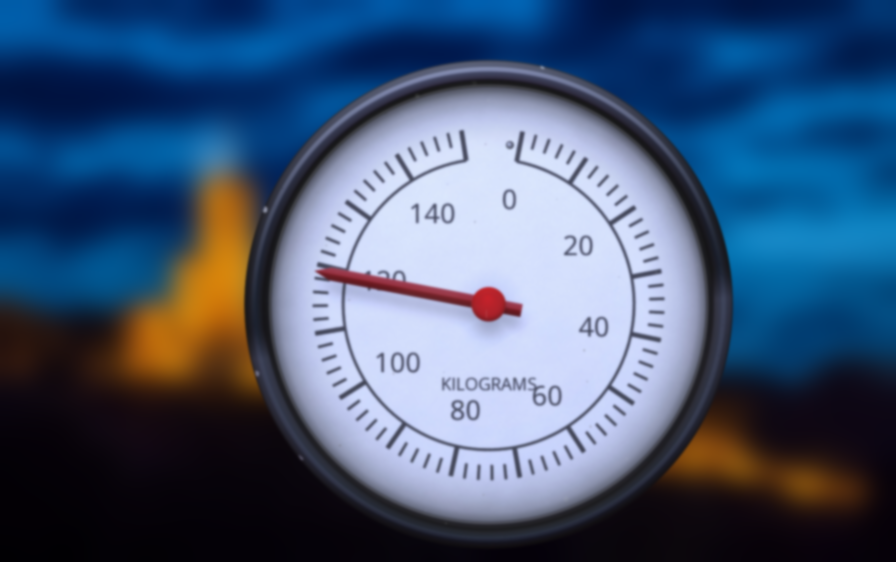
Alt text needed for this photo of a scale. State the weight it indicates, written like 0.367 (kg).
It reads 119 (kg)
